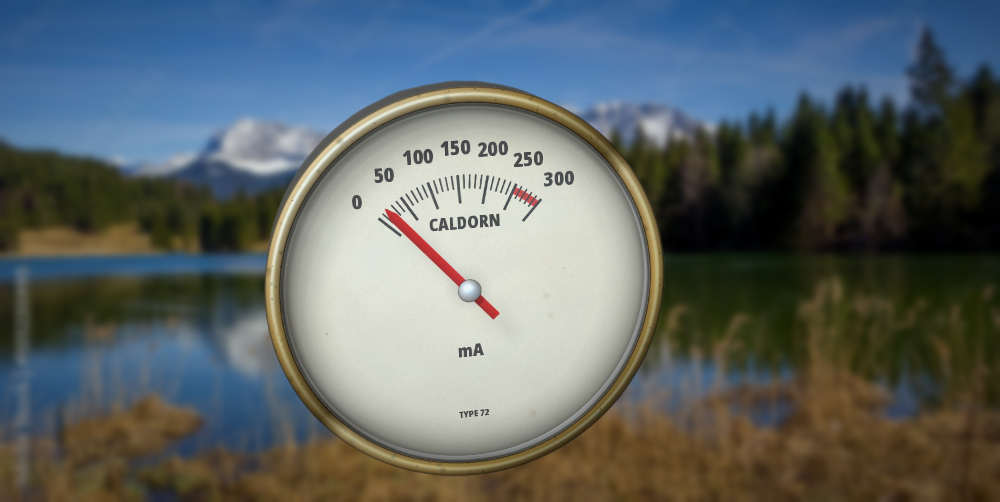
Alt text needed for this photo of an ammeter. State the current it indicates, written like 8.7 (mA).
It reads 20 (mA)
